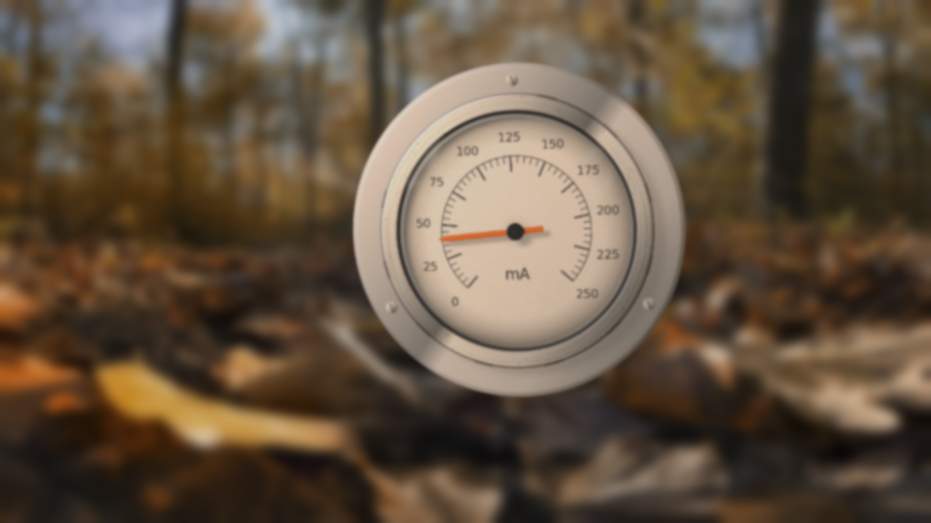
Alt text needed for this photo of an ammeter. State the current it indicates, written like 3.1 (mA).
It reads 40 (mA)
